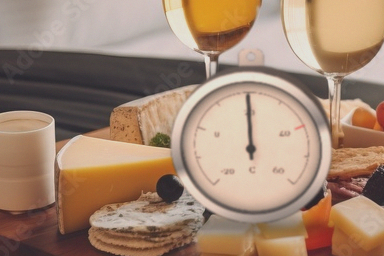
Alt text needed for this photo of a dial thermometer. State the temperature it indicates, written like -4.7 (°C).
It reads 20 (°C)
